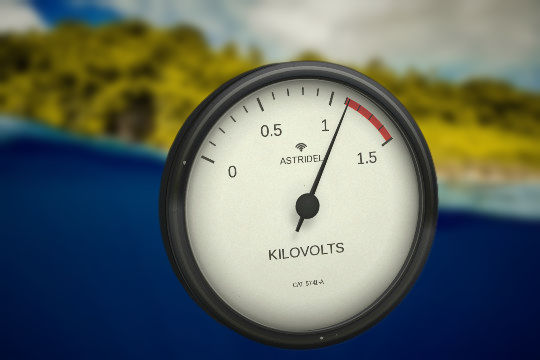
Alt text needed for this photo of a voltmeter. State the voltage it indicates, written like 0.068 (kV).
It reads 1.1 (kV)
